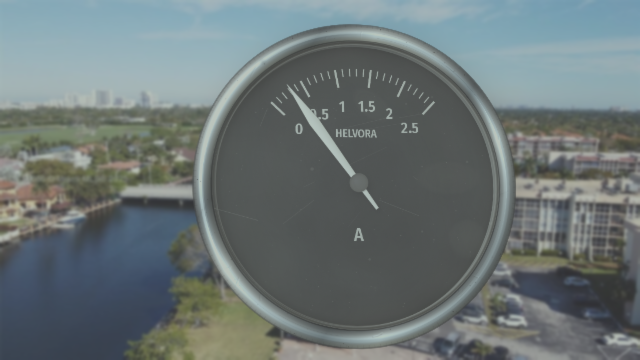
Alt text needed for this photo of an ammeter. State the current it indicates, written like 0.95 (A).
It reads 0.3 (A)
